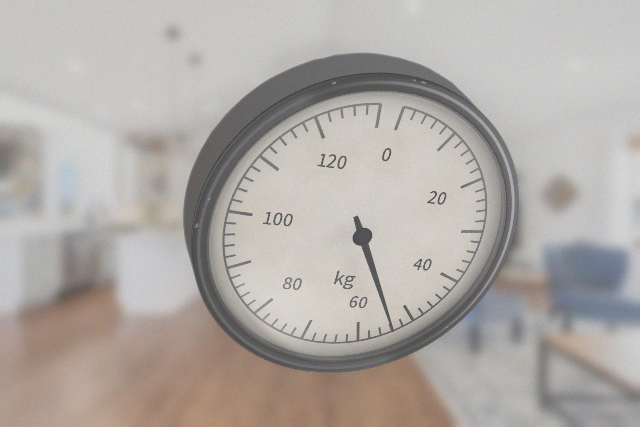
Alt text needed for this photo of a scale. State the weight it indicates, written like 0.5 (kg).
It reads 54 (kg)
